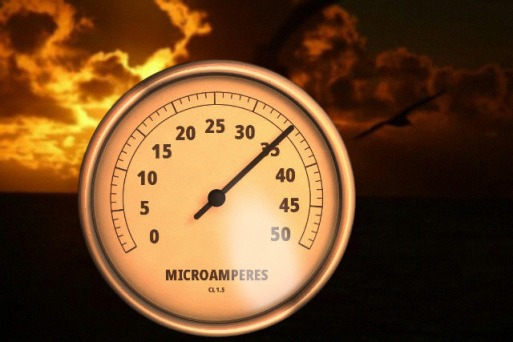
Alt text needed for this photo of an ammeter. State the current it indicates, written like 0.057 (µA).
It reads 35 (µA)
